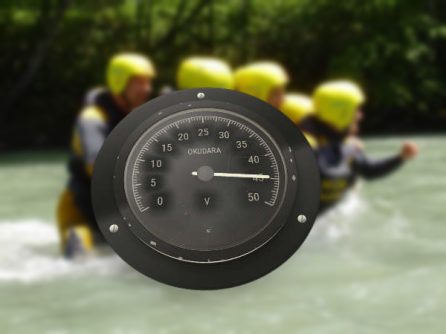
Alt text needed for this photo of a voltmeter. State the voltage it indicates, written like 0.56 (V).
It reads 45 (V)
